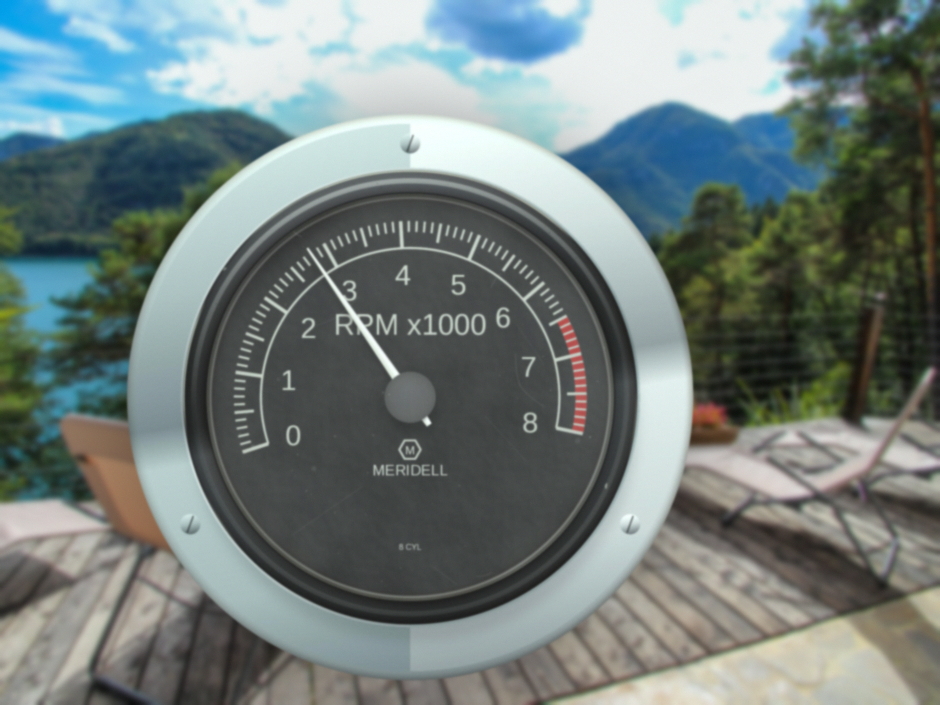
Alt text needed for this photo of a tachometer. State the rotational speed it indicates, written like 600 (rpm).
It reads 2800 (rpm)
